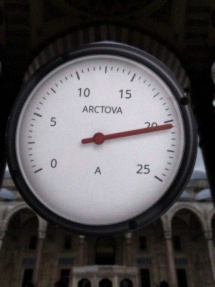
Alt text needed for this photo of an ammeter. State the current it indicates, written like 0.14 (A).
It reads 20.5 (A)
